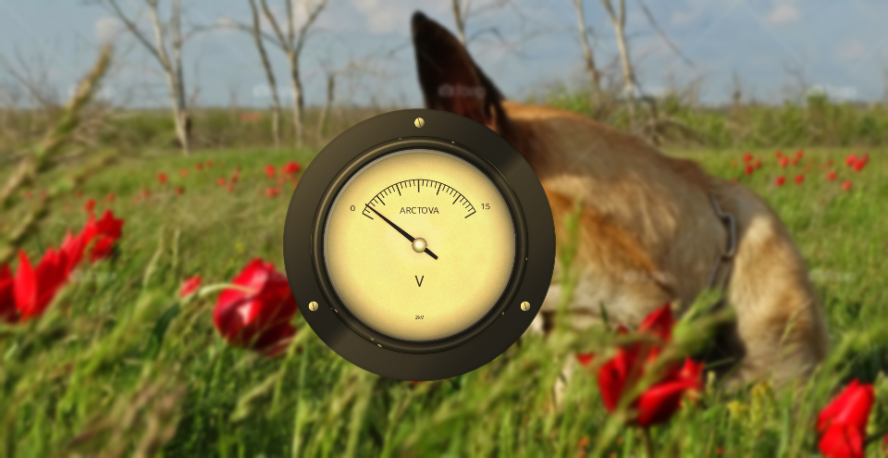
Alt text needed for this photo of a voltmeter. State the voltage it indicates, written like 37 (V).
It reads 1 (V)
